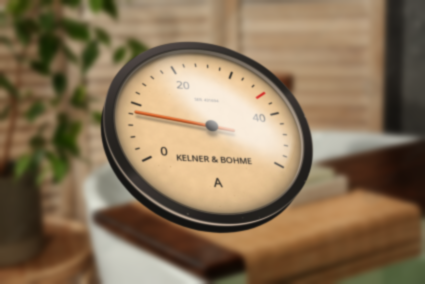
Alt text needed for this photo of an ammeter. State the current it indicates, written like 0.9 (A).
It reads 8 (A)
